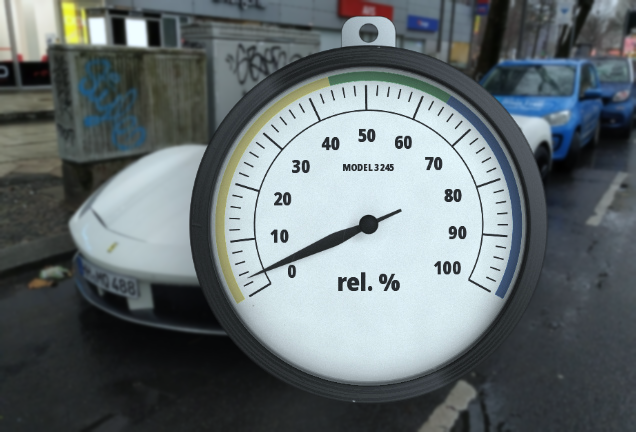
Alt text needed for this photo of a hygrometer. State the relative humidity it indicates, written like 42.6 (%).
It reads 3 (%)
